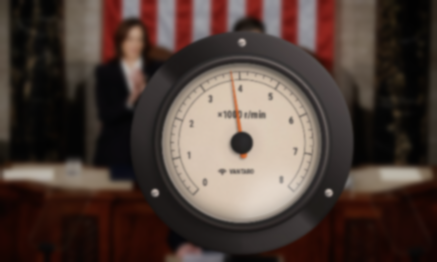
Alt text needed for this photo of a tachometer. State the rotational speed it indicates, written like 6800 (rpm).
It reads 3800 (rpm)
